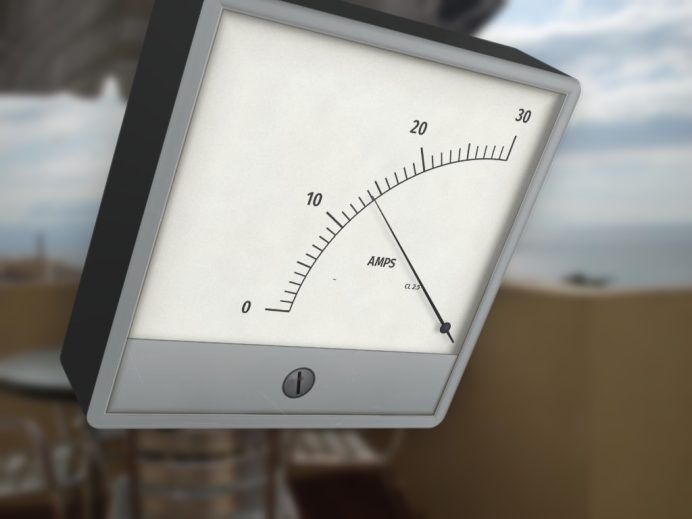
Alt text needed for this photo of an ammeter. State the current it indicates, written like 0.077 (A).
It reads 14 (A)
